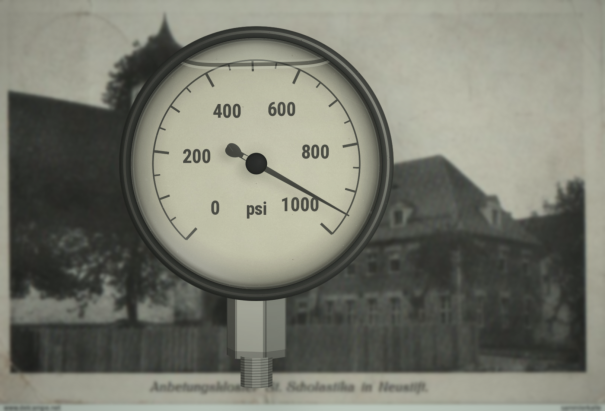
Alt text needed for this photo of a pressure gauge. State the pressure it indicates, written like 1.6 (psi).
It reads 950 (psi)
